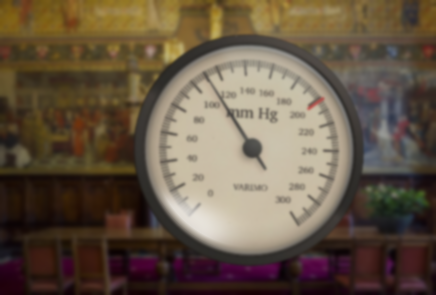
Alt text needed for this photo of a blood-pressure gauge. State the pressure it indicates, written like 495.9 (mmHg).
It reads 110 (mmHg)
